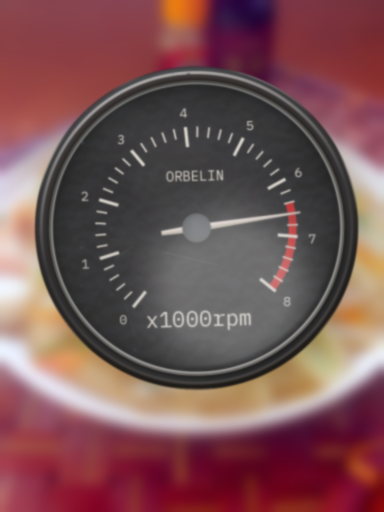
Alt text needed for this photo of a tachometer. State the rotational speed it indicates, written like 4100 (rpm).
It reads 6600 (rpm)
